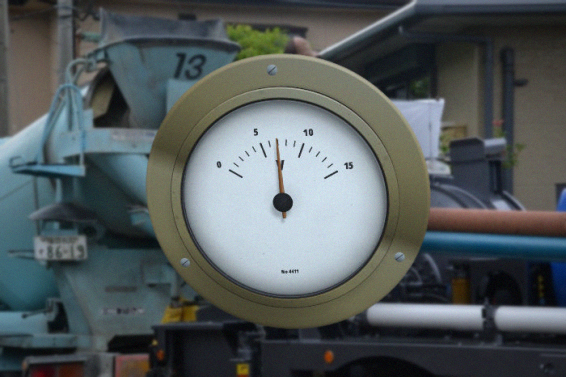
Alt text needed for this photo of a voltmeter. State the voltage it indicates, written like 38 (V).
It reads 7 (V)
